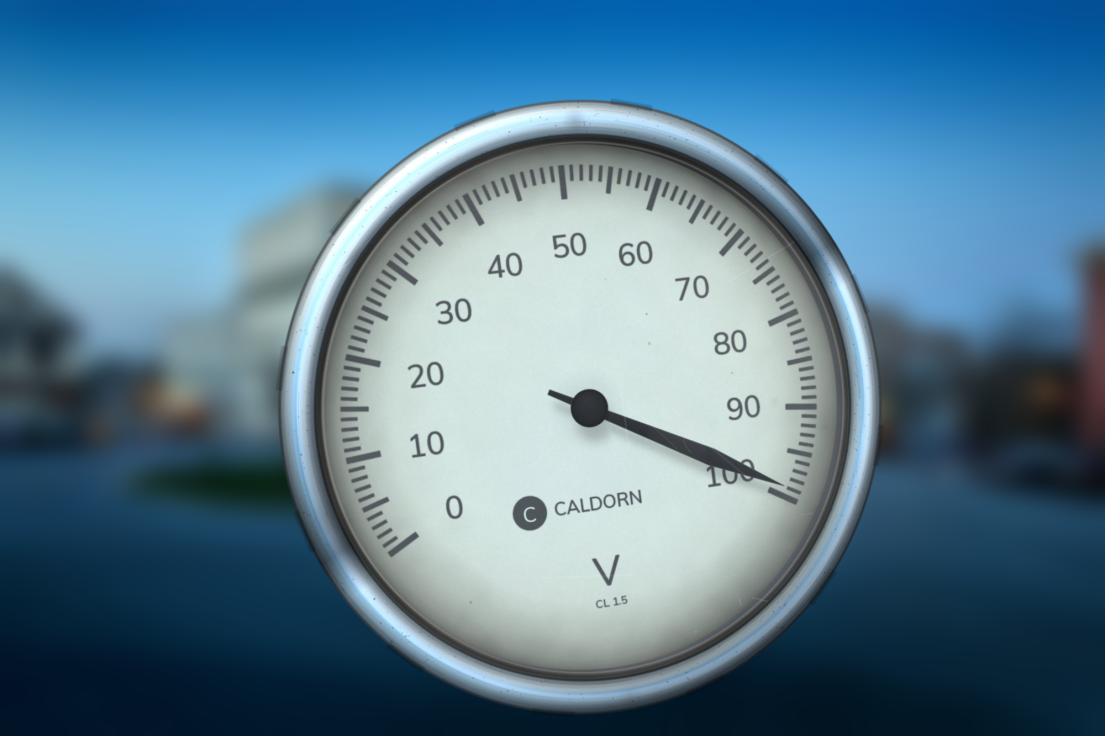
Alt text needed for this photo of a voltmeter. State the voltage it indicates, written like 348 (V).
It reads 99 (V)
